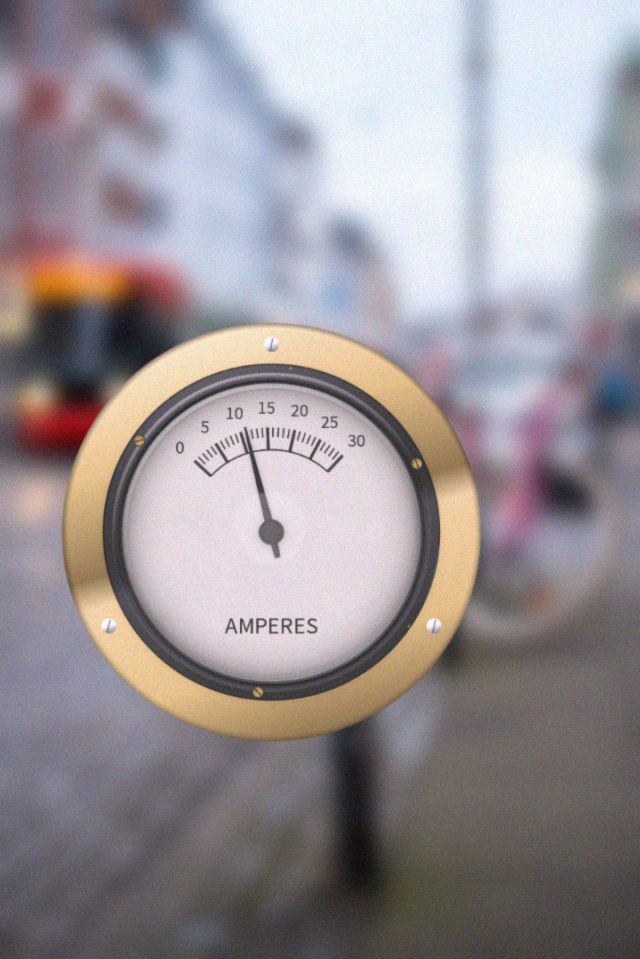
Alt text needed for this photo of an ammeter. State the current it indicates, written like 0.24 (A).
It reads 11 (A)
